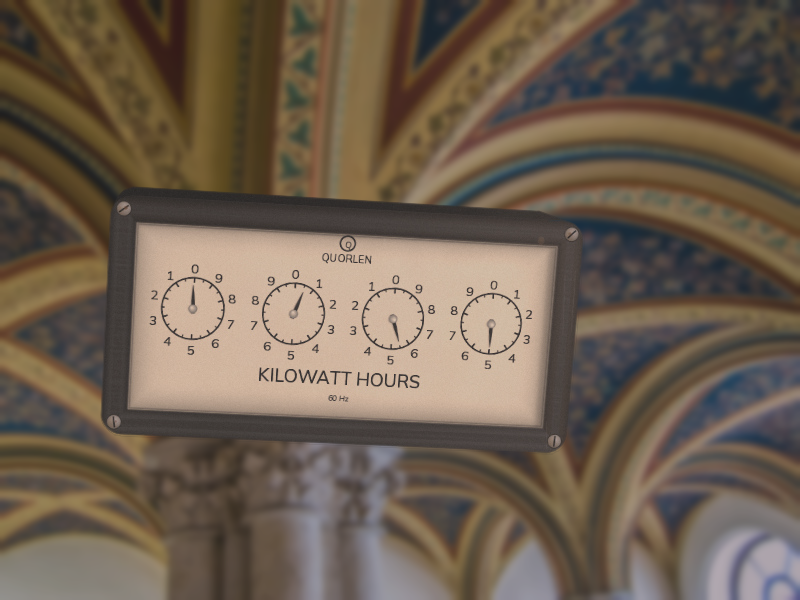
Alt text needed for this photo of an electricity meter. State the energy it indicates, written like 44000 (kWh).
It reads 55 (kWh)
